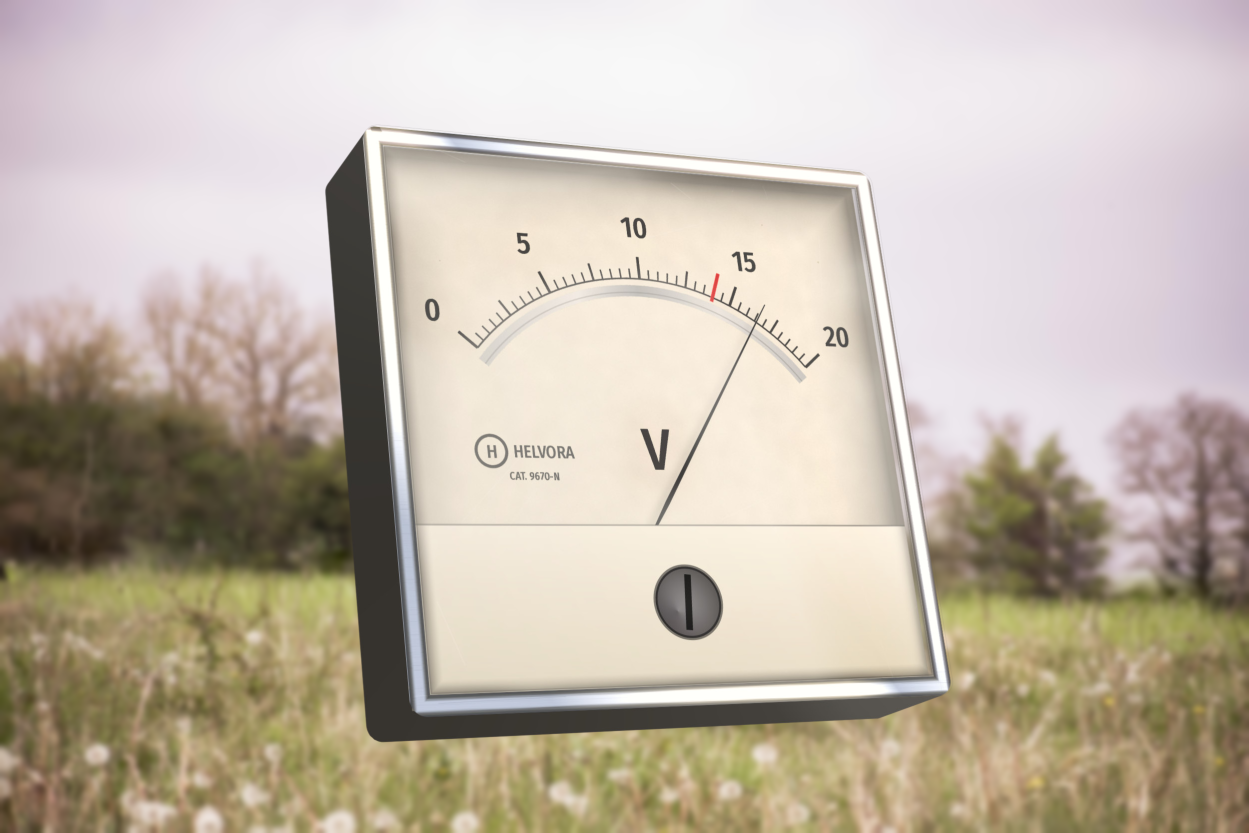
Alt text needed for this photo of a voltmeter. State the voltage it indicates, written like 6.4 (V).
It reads 16.5 (V)
